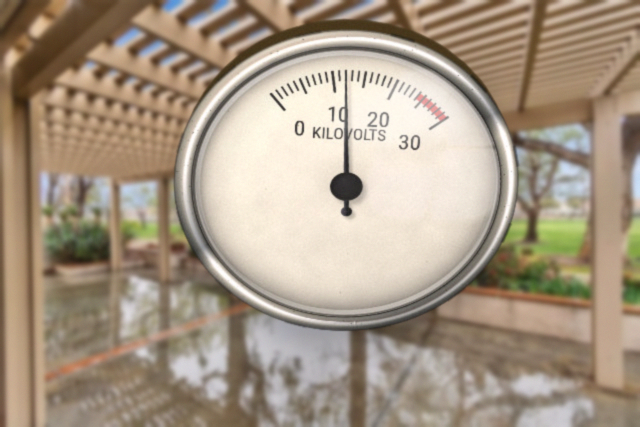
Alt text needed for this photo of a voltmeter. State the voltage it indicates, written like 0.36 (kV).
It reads 12 (kV)
